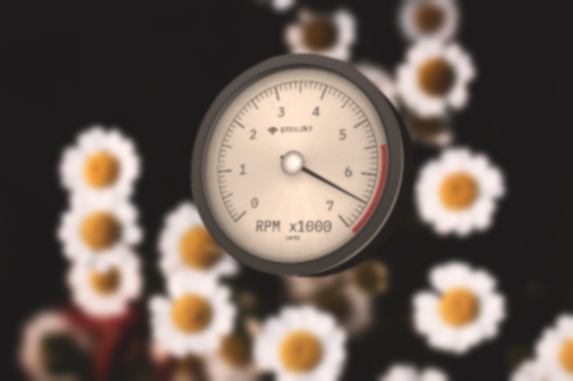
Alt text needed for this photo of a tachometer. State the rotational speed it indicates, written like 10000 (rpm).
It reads 6500 (rpm)
